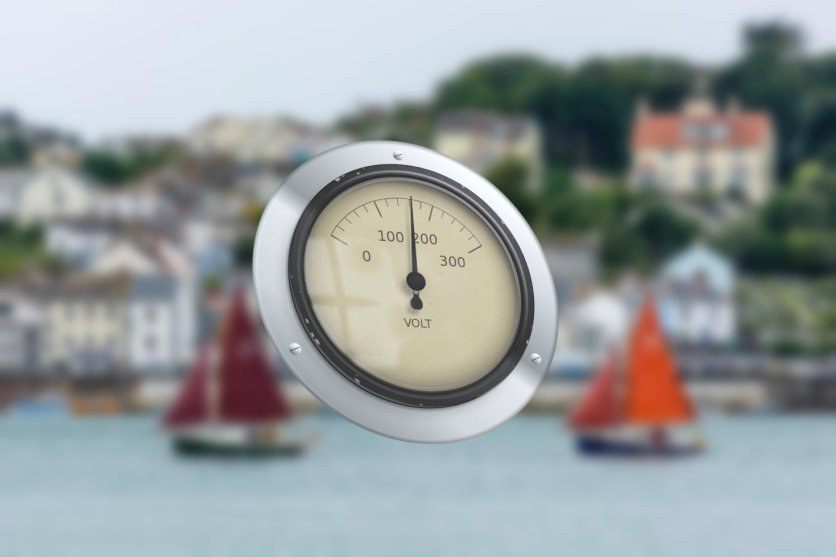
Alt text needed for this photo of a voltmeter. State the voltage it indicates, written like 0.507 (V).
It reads 160 (V)
